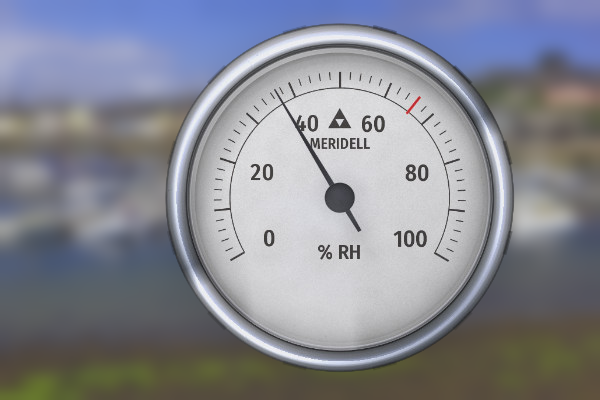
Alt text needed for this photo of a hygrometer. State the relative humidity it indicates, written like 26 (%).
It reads 37 (%)
